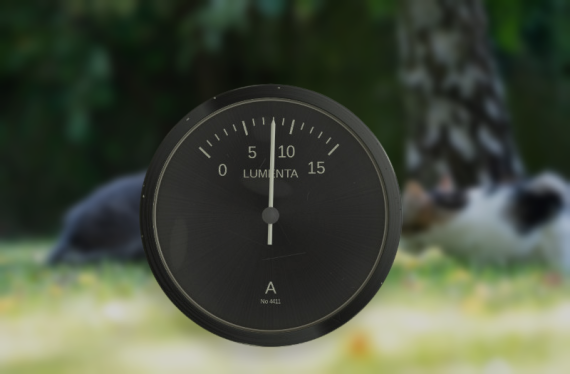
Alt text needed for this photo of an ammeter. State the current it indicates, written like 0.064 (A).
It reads 8 (A)
